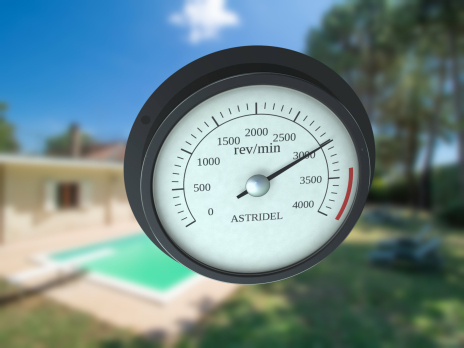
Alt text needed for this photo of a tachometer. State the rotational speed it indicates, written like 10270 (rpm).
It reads 3000 (rpm)
